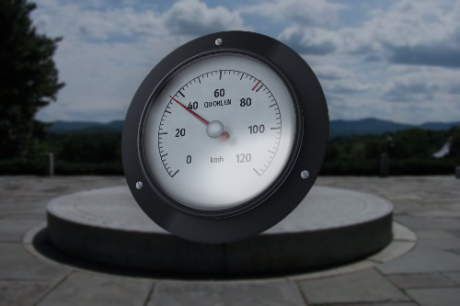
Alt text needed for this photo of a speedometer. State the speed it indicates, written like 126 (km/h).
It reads 36 (km/h)
